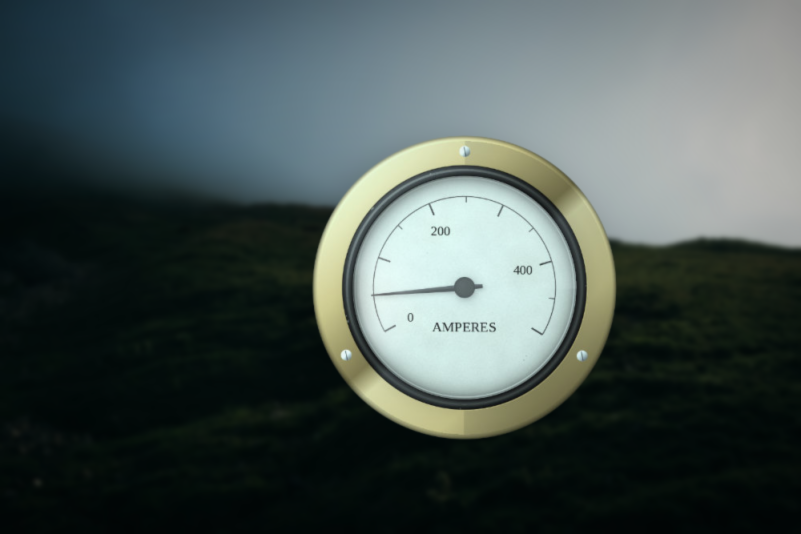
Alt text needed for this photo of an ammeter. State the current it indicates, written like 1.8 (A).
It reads 50 (A)
